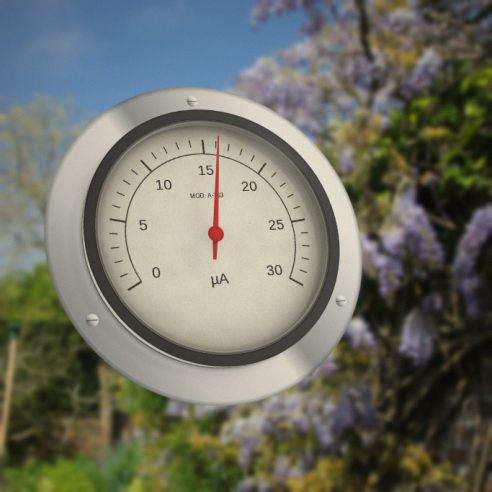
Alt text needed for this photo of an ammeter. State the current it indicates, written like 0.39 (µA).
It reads 16 (µA)
